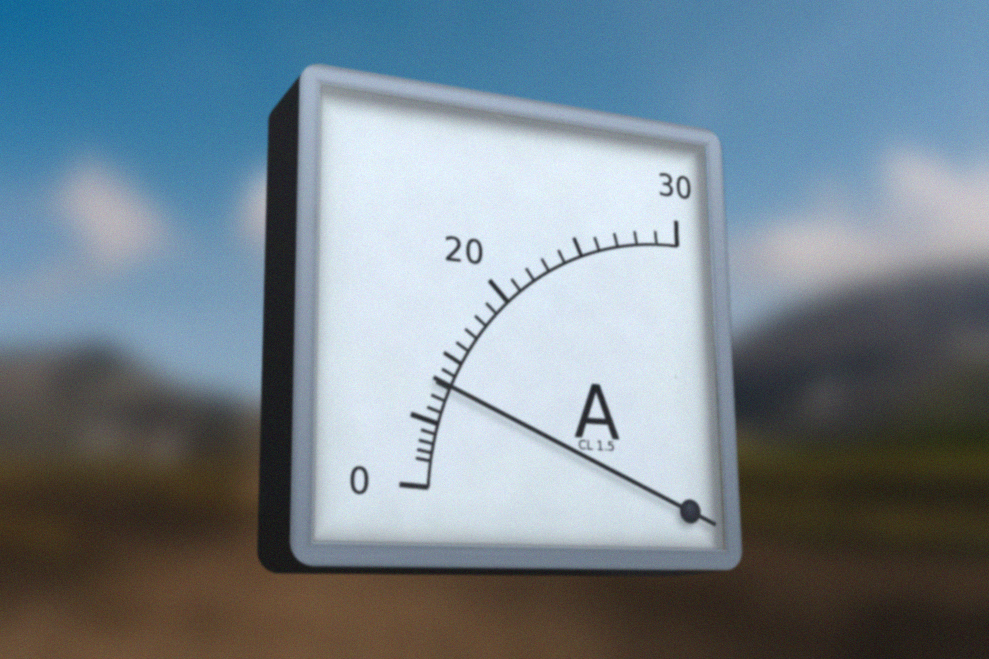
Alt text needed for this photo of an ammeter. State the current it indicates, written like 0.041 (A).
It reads 13 (A)
